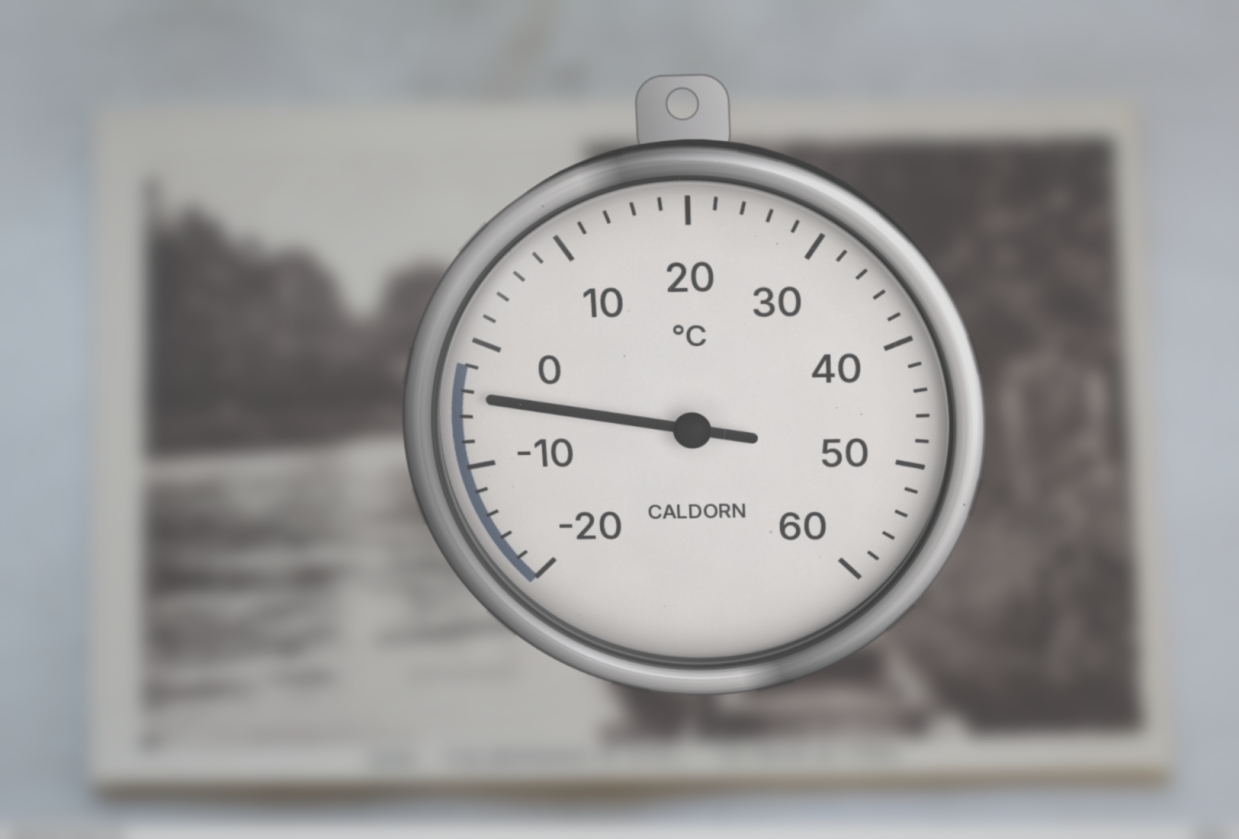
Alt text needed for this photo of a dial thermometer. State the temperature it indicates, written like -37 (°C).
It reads -4 (°C)
